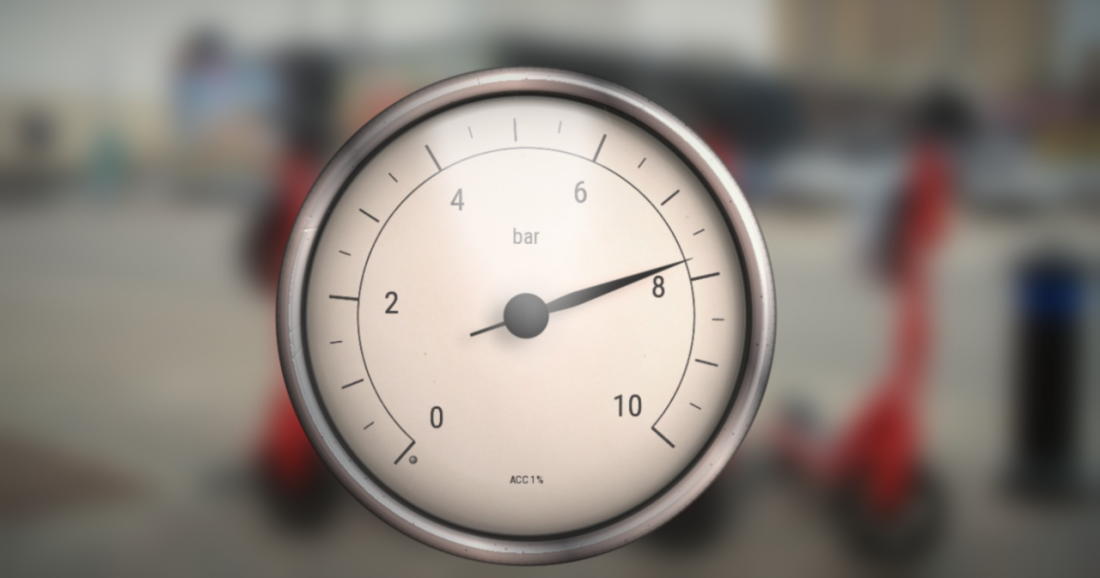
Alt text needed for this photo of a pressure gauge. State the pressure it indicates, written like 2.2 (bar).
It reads 7.75 (bar)
